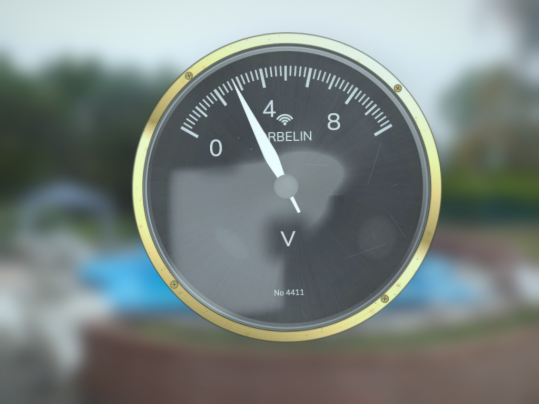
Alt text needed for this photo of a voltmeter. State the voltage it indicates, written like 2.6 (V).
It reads 2.8 (V)
